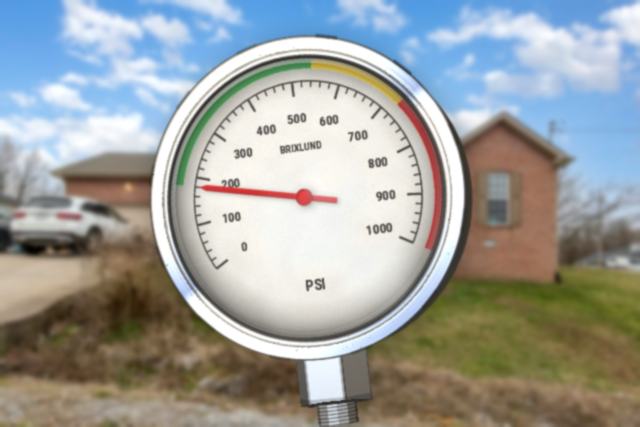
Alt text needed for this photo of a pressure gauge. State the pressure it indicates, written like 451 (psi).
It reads 180 (psi)
